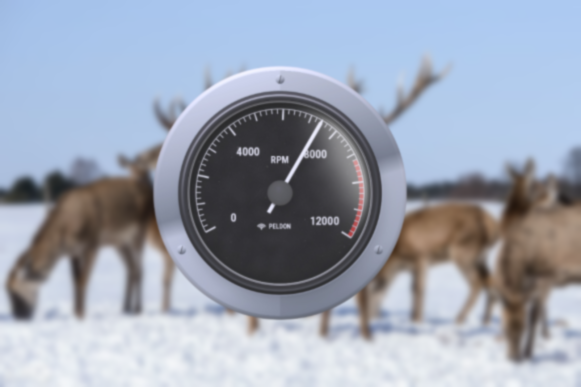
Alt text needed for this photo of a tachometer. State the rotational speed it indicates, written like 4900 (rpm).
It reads 7400 (rpm)
